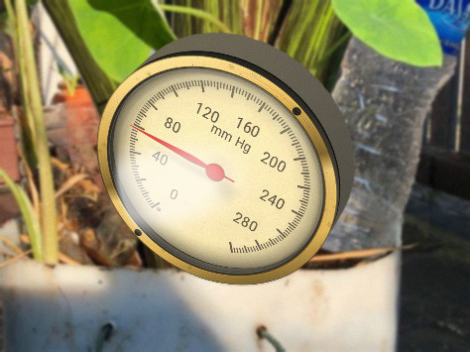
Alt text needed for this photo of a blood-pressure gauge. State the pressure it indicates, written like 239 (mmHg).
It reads 60 (mmHg)
